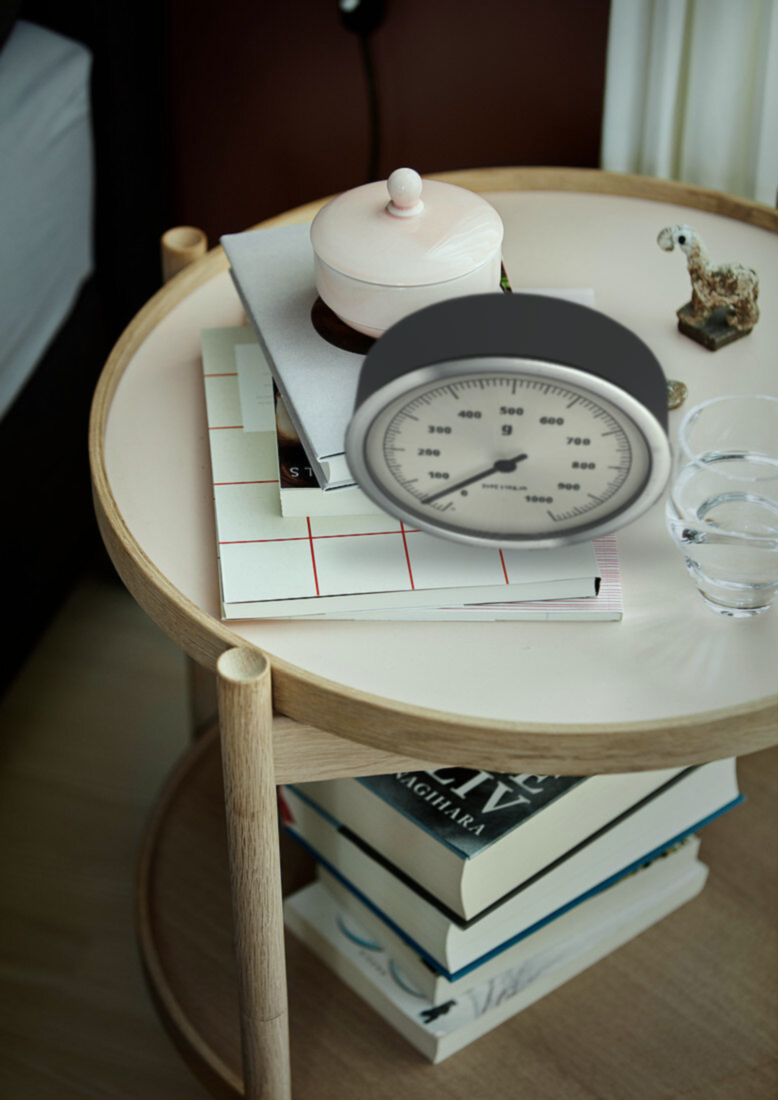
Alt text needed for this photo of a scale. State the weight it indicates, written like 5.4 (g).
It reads 50 (g)
